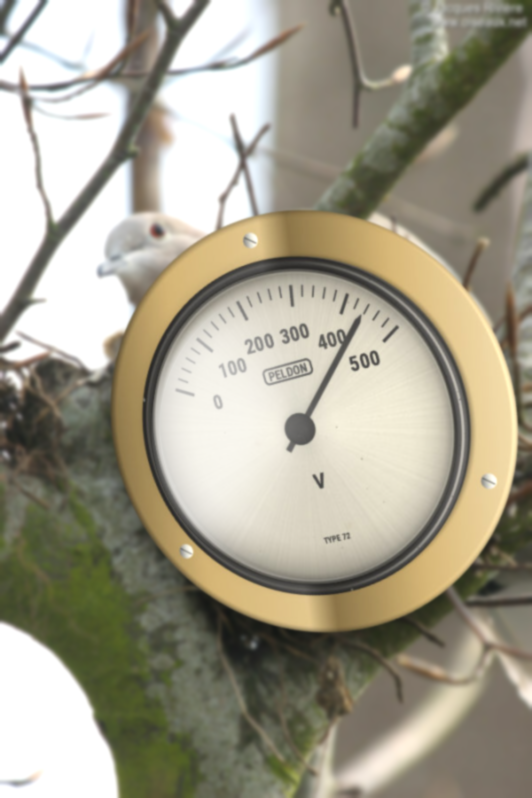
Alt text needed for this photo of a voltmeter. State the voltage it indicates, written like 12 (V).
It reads 440 (V)
